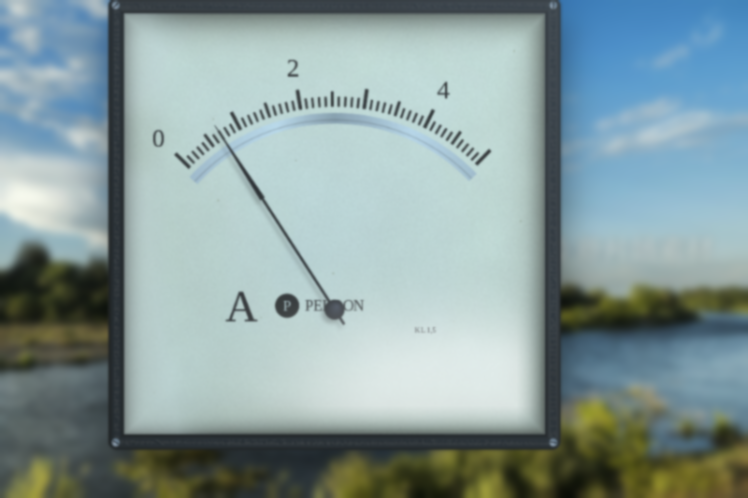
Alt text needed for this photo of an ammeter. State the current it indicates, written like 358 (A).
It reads 0.7 (A)
